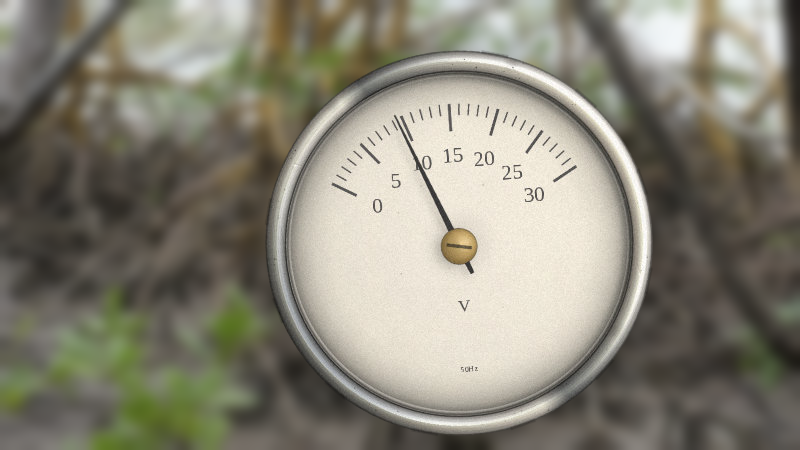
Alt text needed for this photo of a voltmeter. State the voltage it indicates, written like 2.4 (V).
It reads 9.5 (V)
